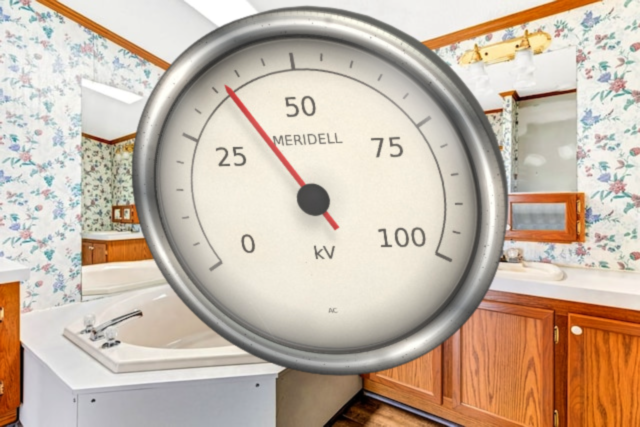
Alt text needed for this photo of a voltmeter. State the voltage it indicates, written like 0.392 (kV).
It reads 37.5 (kV)
